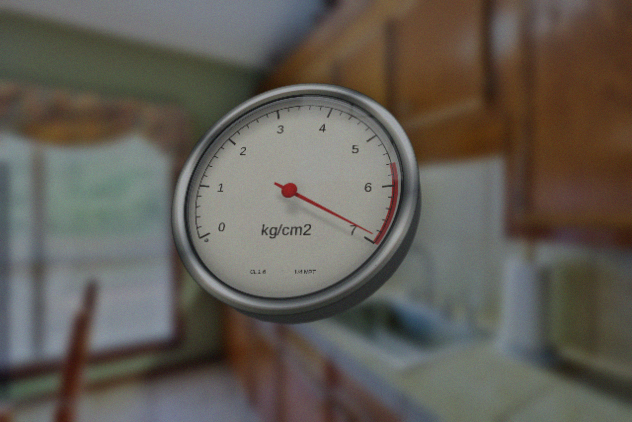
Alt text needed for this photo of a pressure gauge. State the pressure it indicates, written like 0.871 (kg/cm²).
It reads 6.9 (kg/cm²)
